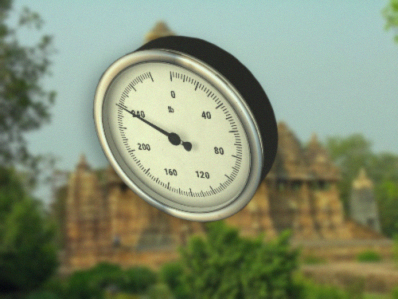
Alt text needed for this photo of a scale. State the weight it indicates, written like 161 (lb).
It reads 240 (lb)
